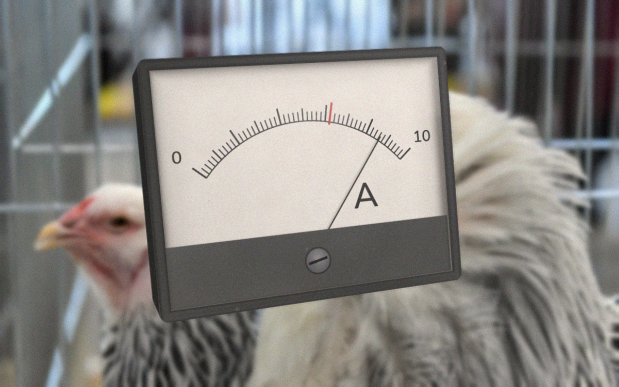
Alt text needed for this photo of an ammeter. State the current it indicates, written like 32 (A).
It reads 8.6 (A)
